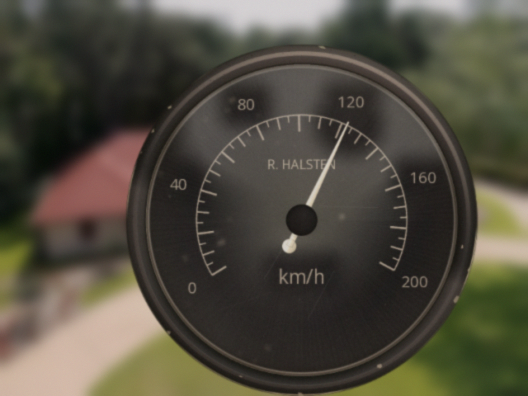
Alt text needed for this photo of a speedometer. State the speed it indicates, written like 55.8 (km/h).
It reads 122.5 (km/h)
